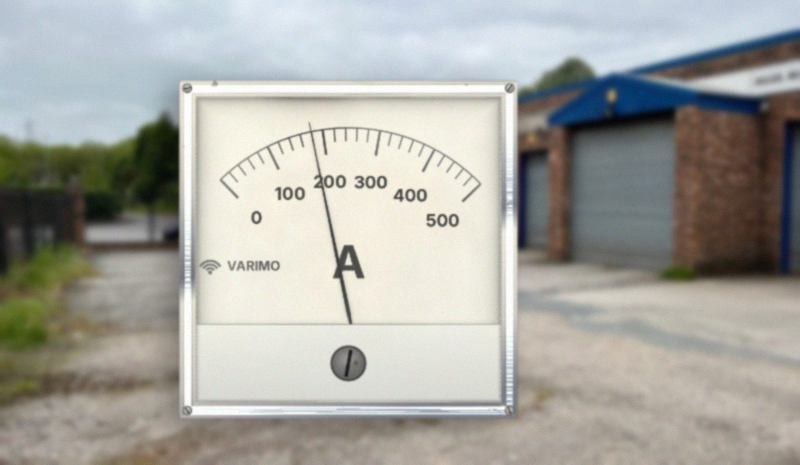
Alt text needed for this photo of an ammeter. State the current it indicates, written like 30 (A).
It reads 180 (A)
